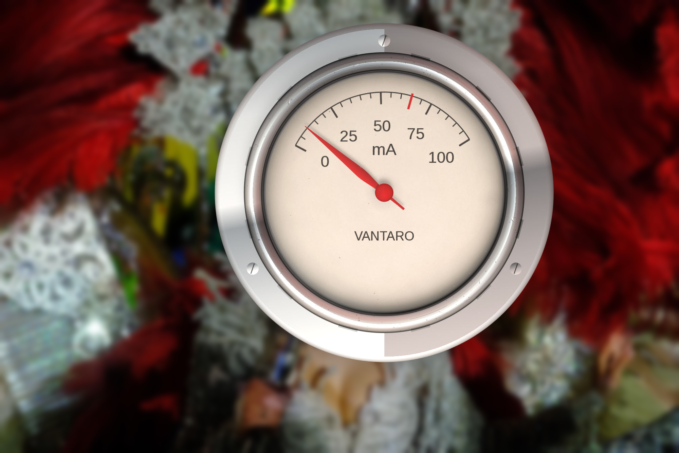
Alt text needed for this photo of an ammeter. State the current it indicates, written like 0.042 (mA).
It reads 10 (mA)
